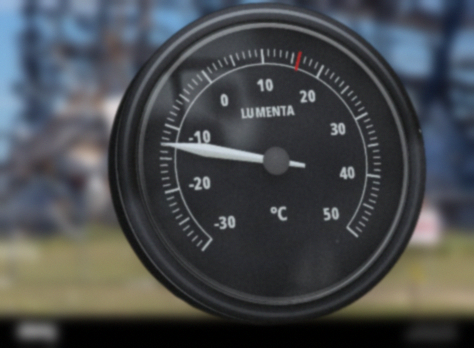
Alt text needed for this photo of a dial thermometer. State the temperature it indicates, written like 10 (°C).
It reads -13 (°C)
